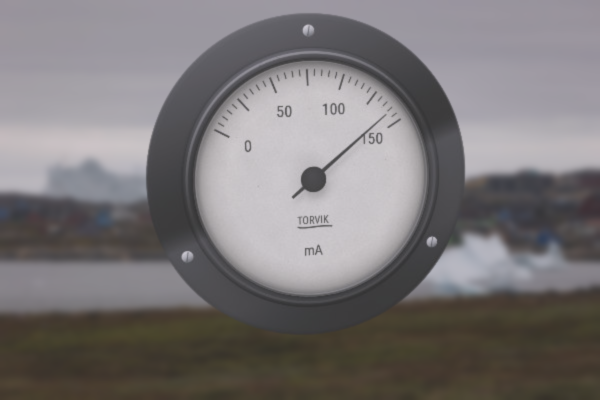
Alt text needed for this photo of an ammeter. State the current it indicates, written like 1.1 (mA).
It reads 140 (mA)
